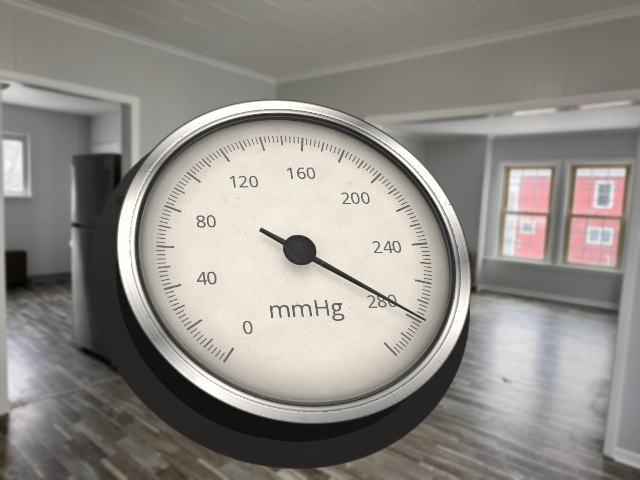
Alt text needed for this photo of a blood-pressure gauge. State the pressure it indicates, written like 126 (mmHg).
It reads 280 (mmHg)
